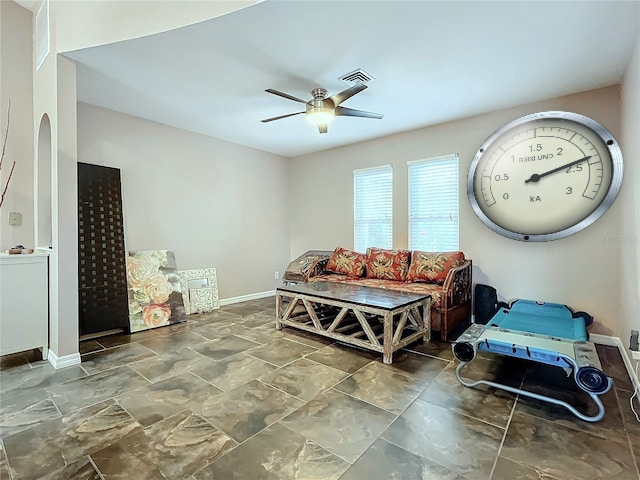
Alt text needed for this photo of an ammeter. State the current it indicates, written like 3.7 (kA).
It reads 2.4 (kA)
